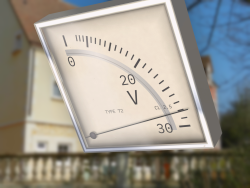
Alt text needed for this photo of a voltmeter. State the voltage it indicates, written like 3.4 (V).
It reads 28 (V)
